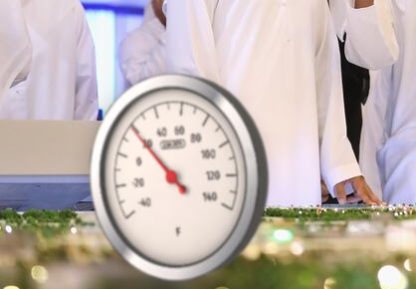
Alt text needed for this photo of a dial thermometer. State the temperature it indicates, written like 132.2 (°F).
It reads 20 (°F)
